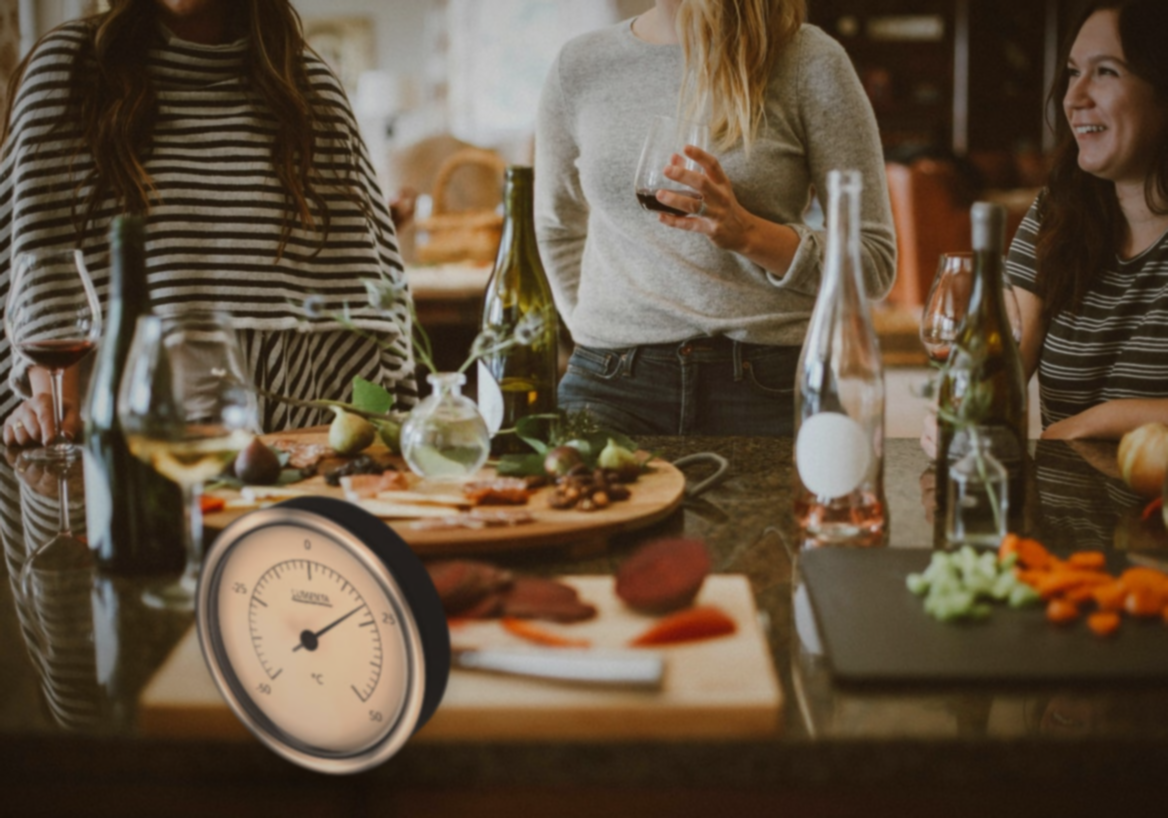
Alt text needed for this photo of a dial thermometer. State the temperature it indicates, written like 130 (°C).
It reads 20 (°C)
